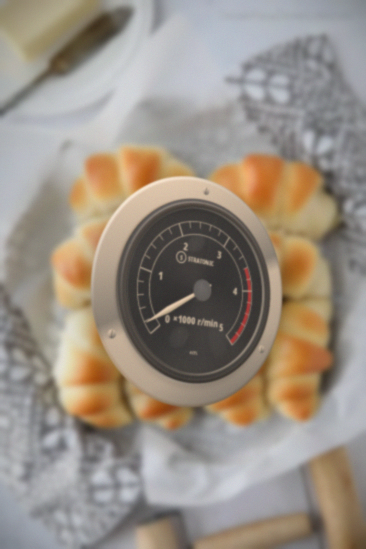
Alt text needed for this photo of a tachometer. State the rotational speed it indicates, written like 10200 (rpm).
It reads 200 (rpm)
